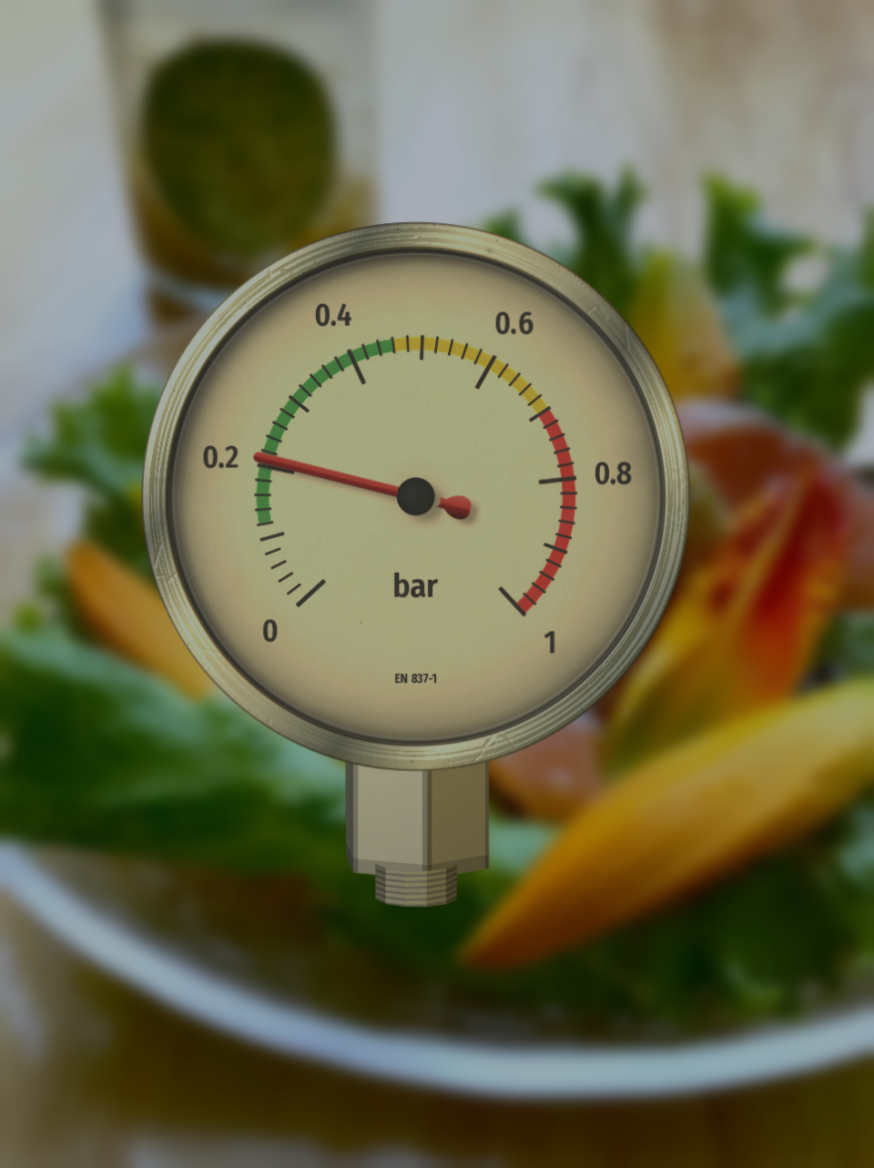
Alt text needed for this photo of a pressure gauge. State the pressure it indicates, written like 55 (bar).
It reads 0.21 (bar)
